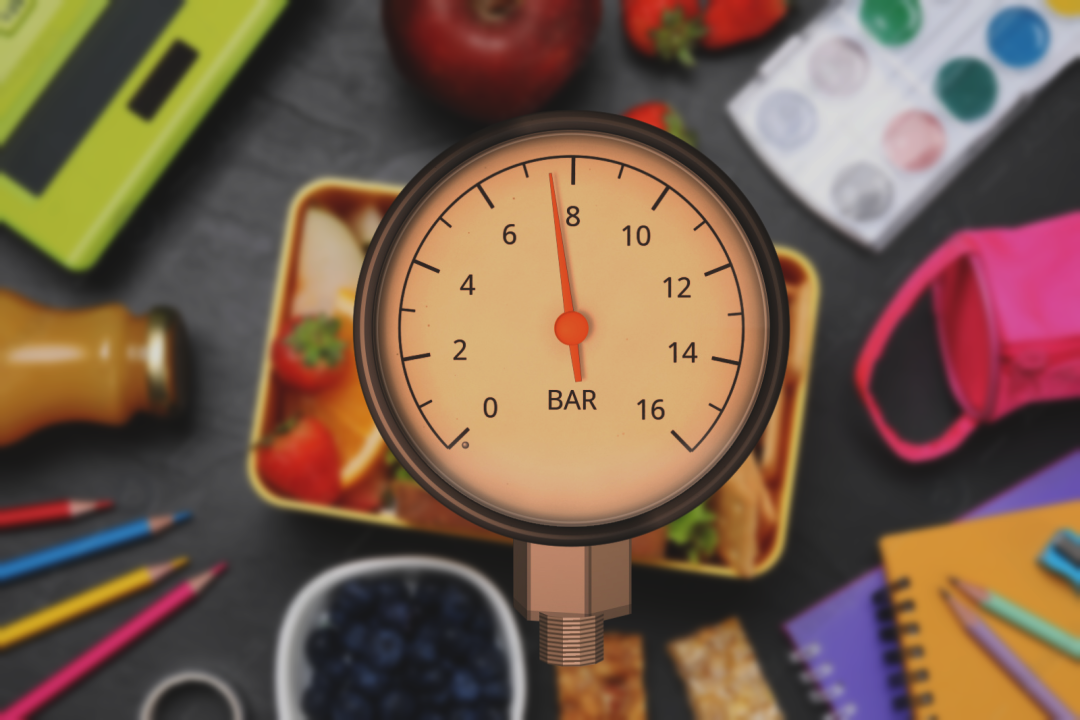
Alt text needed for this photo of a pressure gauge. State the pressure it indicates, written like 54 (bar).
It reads 7.5 (bar)
